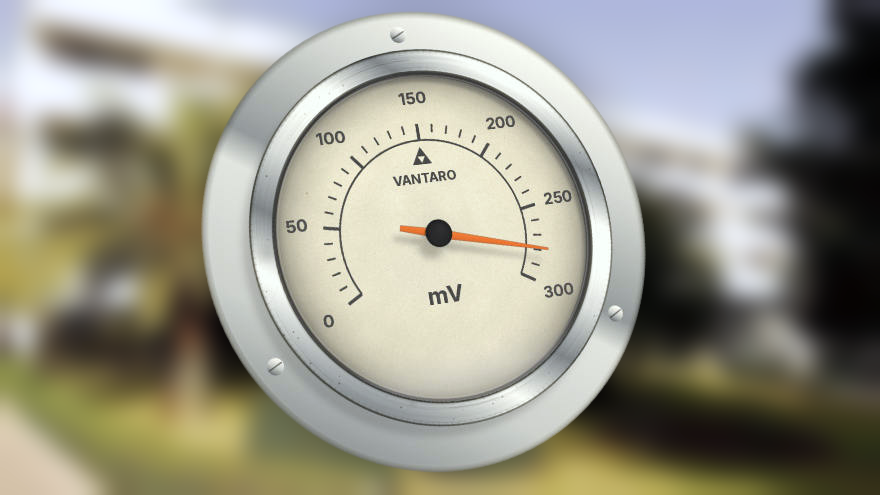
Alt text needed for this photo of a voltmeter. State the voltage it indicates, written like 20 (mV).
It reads 280 (mV)
